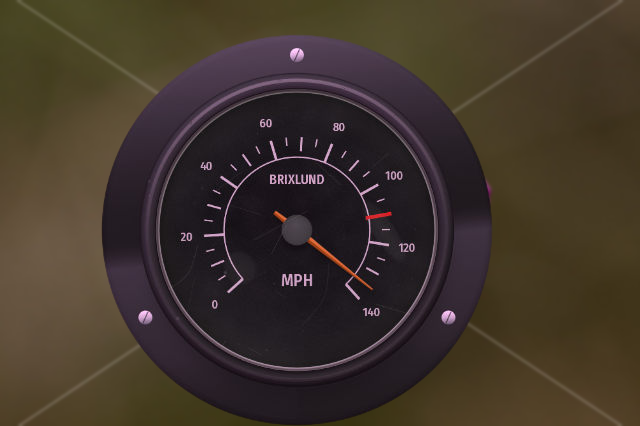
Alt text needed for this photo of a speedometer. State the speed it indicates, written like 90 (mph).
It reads 135 (mph)
